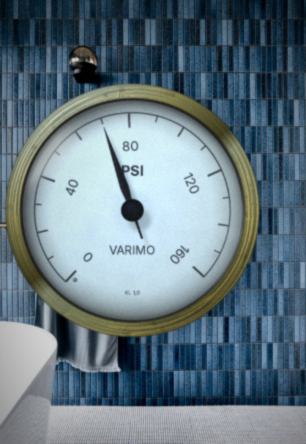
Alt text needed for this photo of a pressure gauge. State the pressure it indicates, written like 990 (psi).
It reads 70 (psi)
